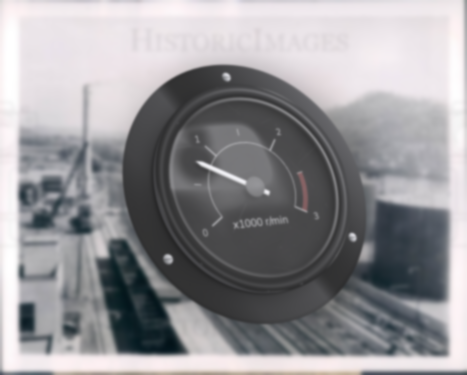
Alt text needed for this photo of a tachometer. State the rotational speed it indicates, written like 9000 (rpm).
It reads 750 (rpm)
